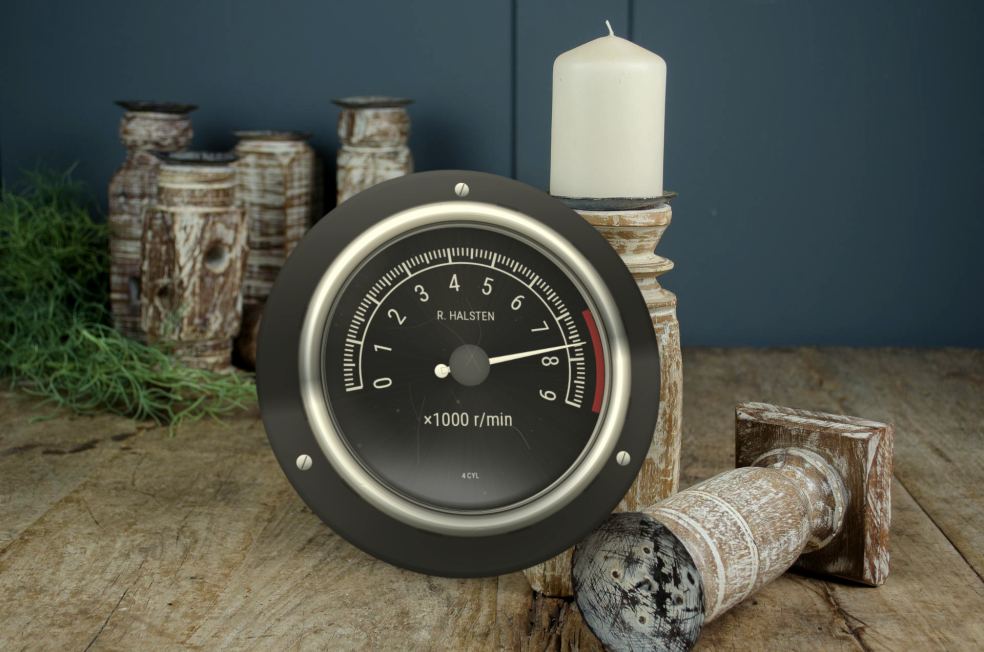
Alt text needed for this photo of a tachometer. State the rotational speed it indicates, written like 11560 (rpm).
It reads 7700 (rpm)
